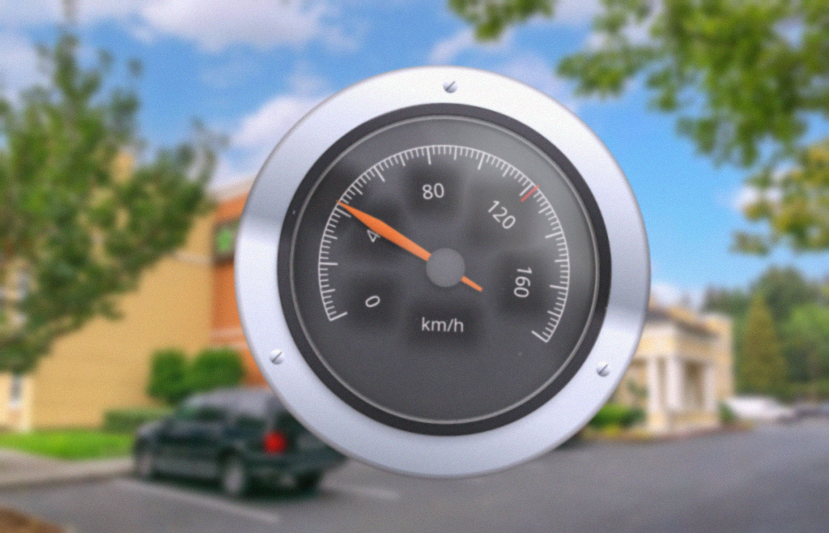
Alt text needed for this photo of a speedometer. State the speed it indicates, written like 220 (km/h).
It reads 42 (km/h)
